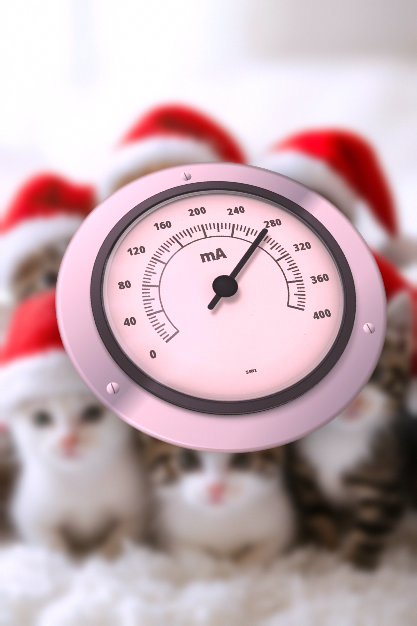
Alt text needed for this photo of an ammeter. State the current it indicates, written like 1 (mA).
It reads 280 (mA)
